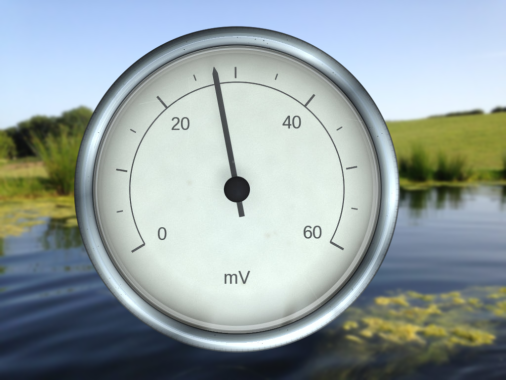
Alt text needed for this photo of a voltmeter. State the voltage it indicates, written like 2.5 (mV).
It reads 27.5 (mV)
